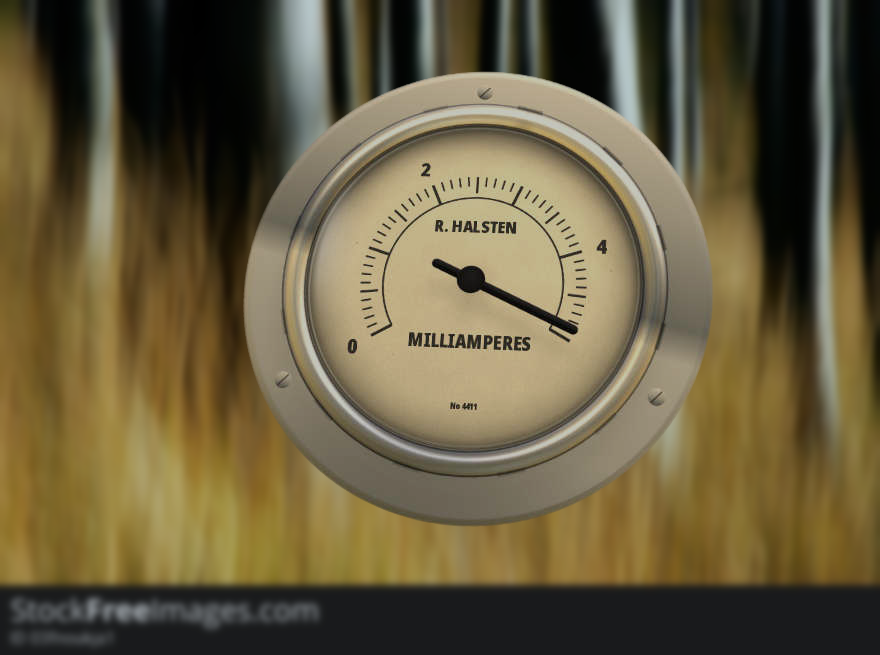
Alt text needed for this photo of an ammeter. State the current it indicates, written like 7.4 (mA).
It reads 4.9 (mA)
